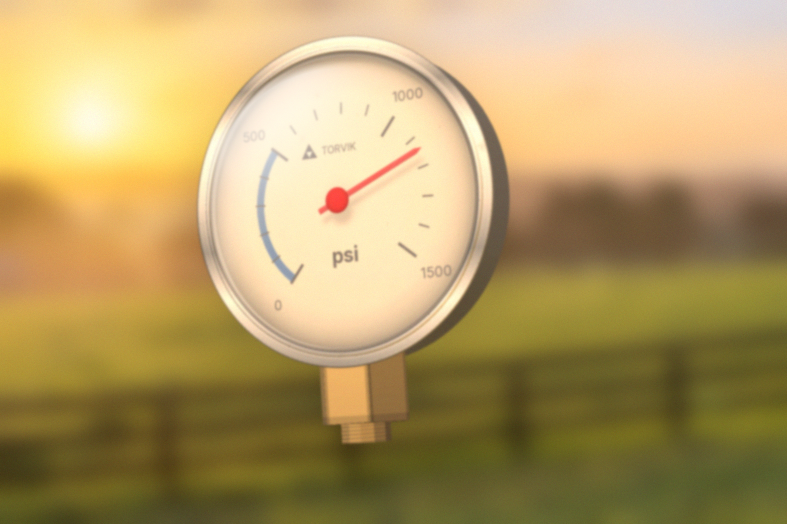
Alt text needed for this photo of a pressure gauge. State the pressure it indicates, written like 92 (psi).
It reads 1150 (psi)
